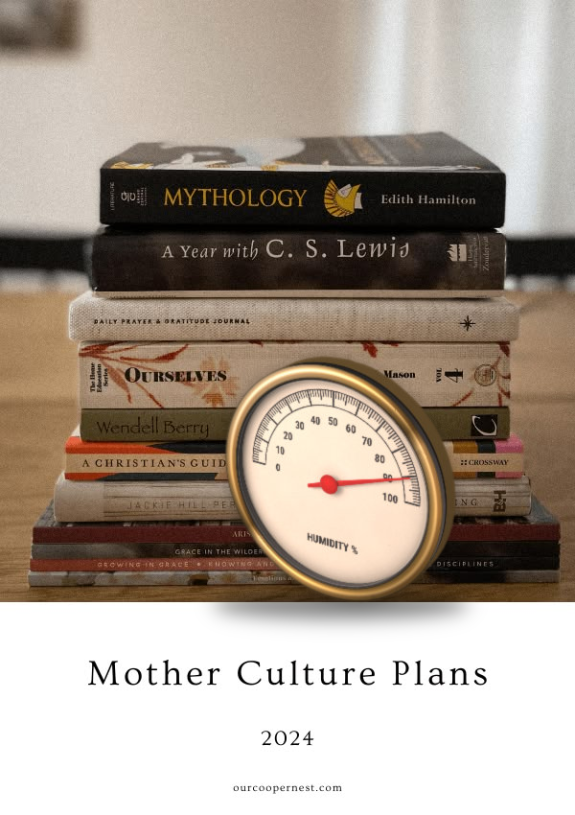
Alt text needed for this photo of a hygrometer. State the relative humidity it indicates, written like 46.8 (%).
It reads 90 (%)
